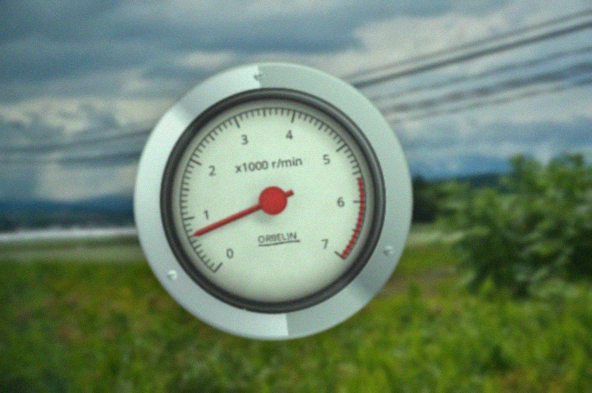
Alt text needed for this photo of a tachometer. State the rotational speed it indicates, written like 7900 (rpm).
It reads 700 (rpm)
